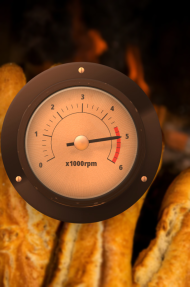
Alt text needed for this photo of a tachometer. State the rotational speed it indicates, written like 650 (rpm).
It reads 5000 (rpm)
